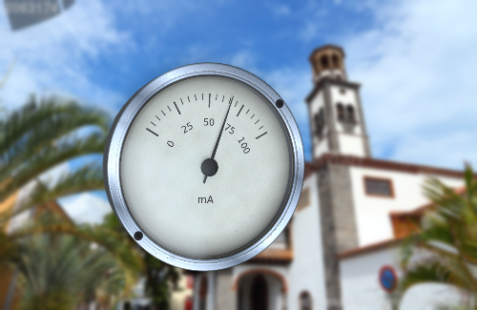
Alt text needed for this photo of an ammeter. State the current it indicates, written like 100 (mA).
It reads 65 (mA)
